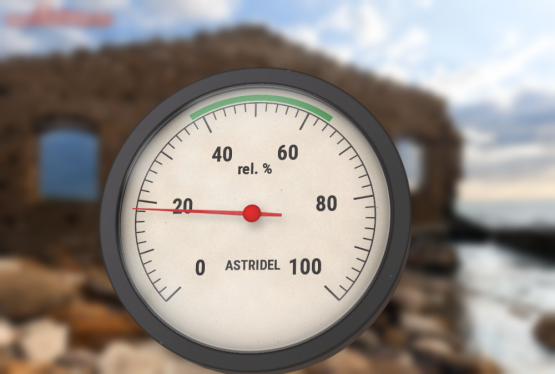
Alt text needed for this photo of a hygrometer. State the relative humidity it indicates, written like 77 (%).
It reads 18 (%)
